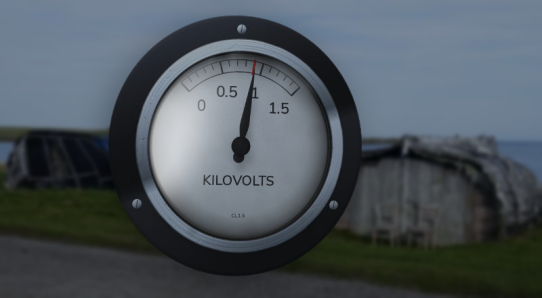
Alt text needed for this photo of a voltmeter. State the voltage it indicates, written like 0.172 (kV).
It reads 0.9 (kV)
